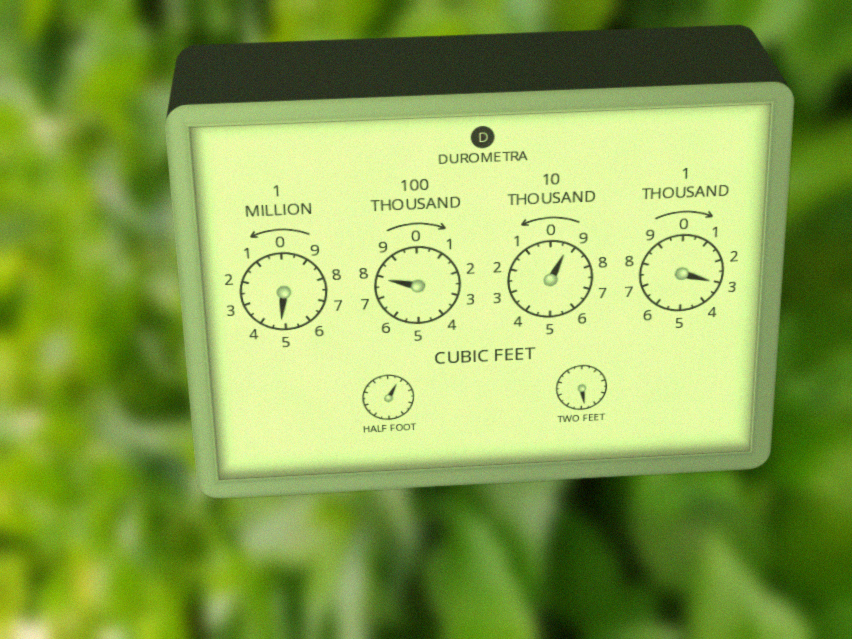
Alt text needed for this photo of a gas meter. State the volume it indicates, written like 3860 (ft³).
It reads 479300 (ft³)
